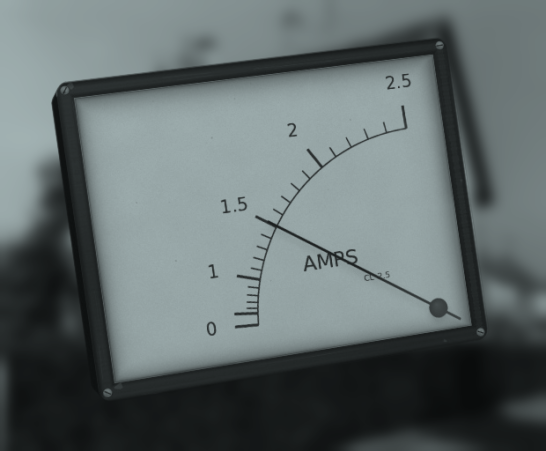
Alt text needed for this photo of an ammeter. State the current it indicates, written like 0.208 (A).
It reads 1.5 (A)
